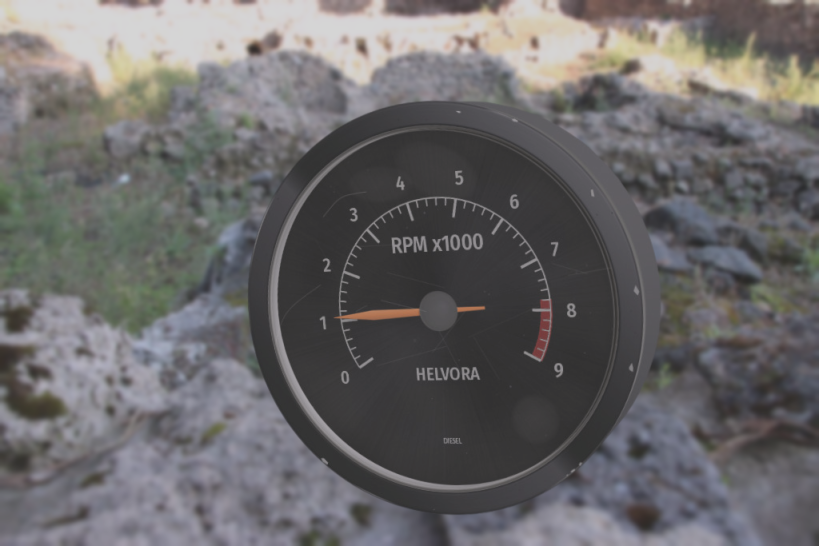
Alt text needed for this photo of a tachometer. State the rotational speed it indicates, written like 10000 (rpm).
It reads 1100 (rpm)
